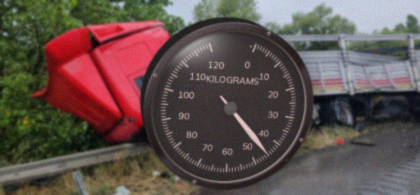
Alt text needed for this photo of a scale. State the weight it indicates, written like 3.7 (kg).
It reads 45 (kg)
